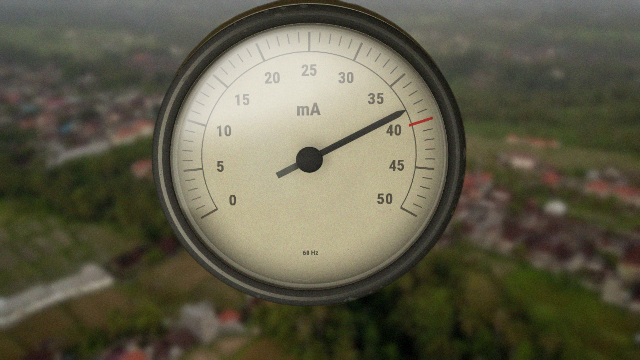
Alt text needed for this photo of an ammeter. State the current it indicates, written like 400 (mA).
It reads 38 (mA)
